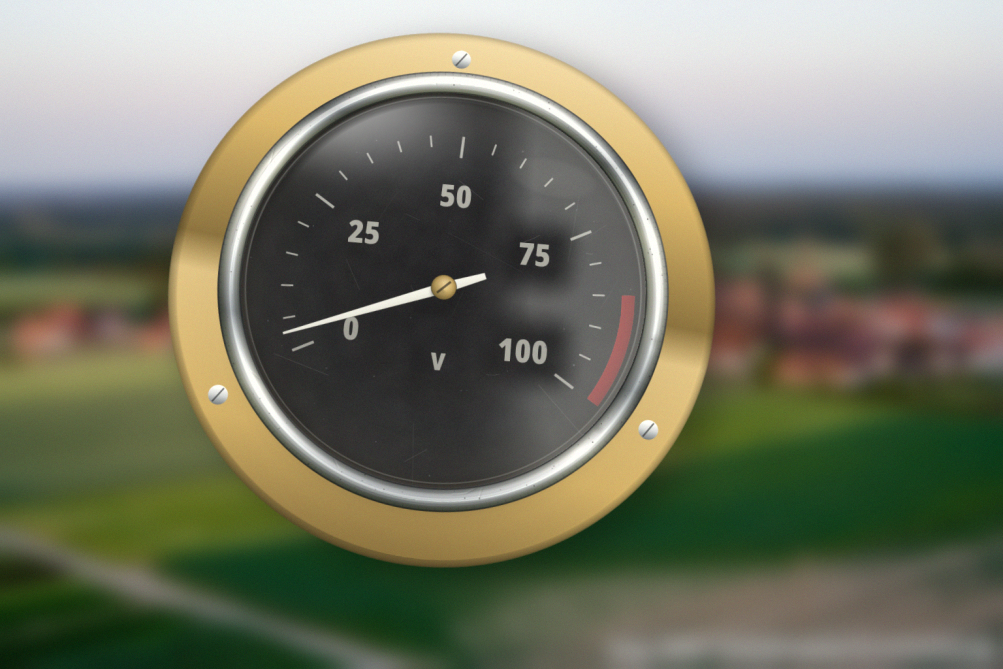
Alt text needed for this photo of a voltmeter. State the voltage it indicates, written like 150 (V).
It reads 2.5 (V)
